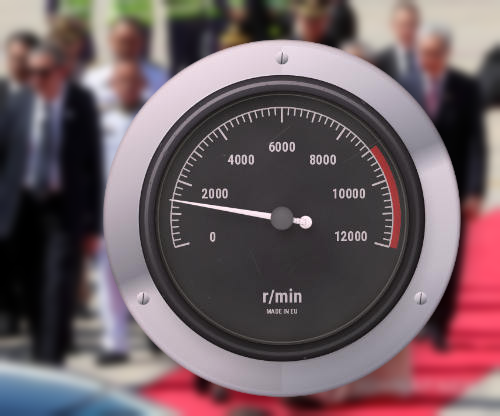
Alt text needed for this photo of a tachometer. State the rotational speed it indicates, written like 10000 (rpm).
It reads 1400 (rpm)
